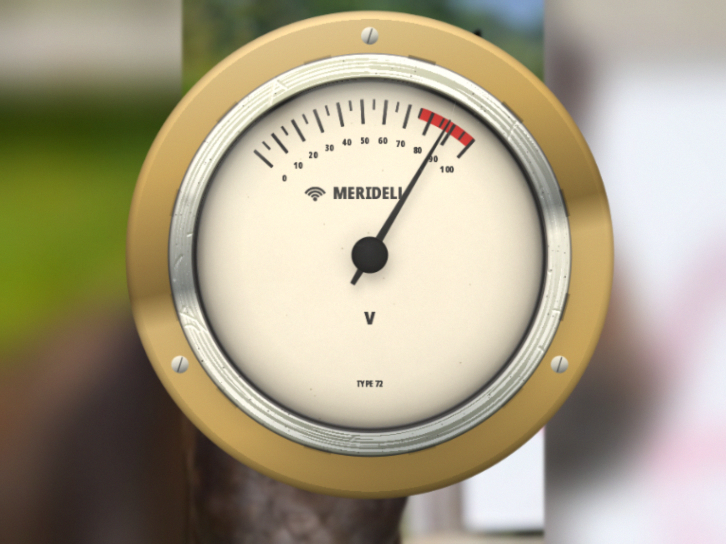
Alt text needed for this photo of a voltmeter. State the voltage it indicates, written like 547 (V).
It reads 87.5 (V)
